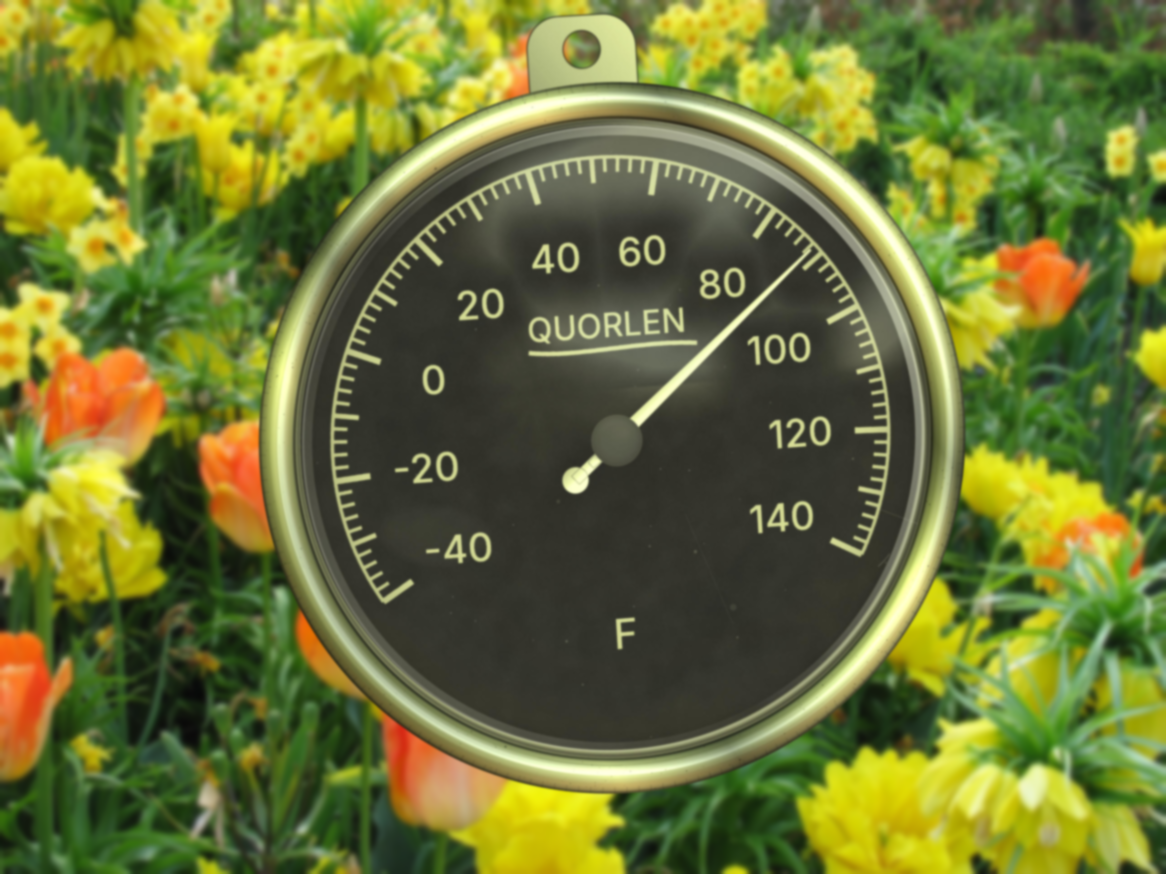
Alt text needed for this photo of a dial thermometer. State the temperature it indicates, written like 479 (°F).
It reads 88 (°F)
